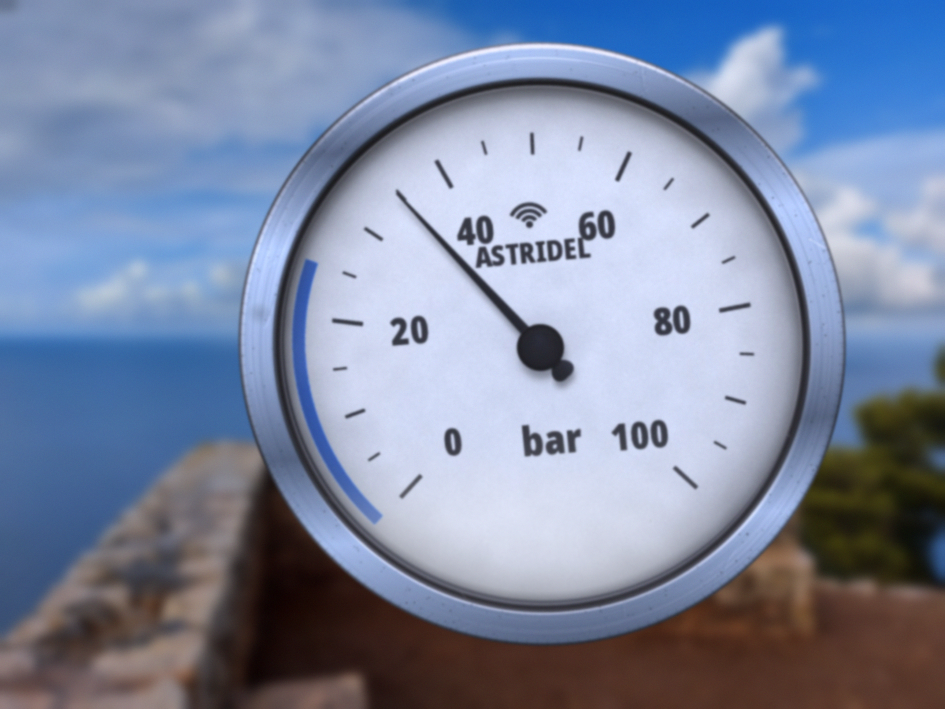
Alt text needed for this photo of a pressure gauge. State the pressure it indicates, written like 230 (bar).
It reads 35 (bar)
